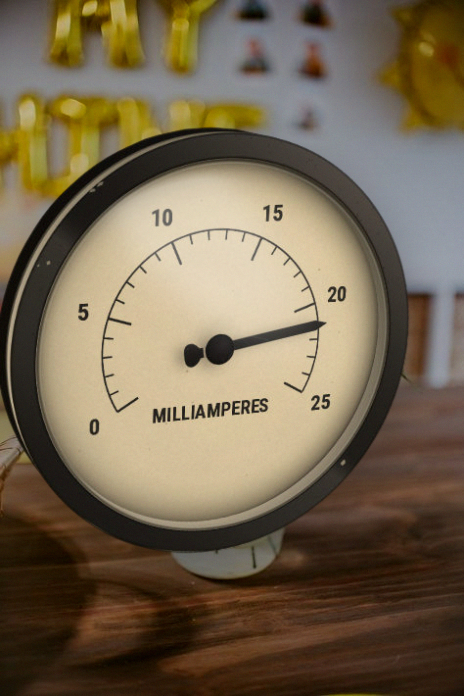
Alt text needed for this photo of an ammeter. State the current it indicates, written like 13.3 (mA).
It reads 21 (mA)
